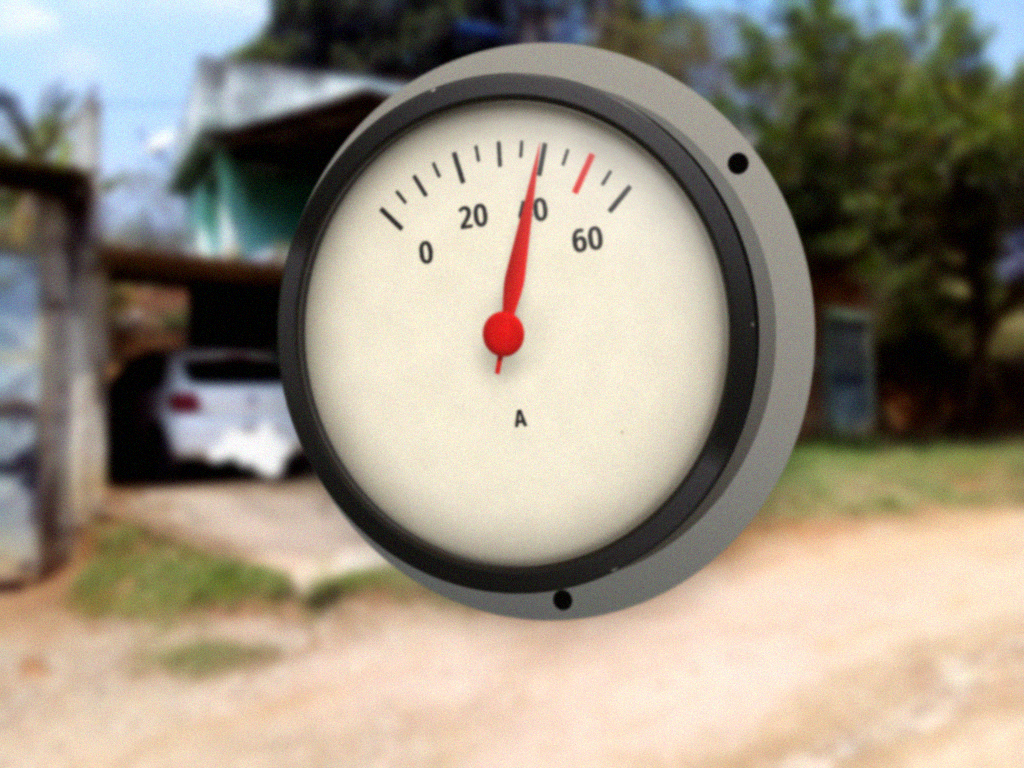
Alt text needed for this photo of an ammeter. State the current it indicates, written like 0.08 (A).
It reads 40 (A)
